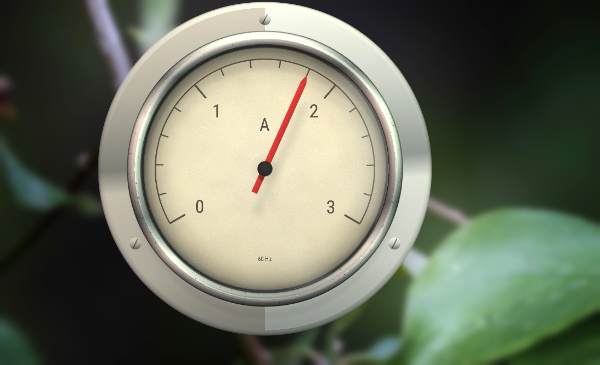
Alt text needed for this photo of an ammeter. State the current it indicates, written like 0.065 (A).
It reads 1.8 (A)
